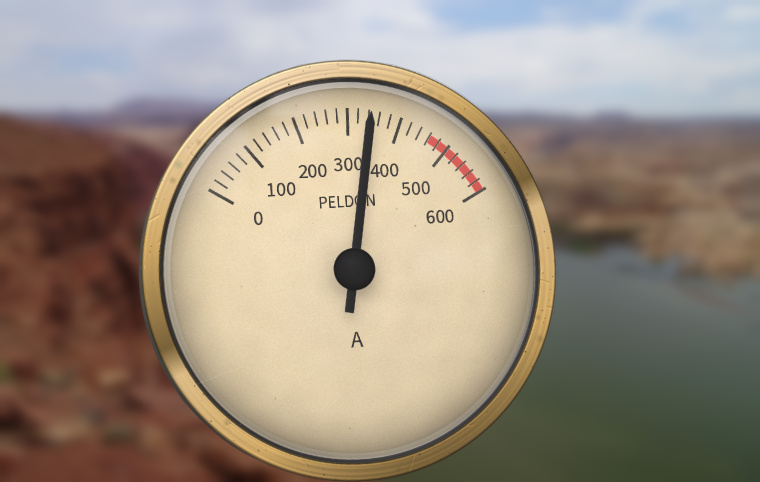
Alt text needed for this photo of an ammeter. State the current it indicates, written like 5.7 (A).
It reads 340 (A)
